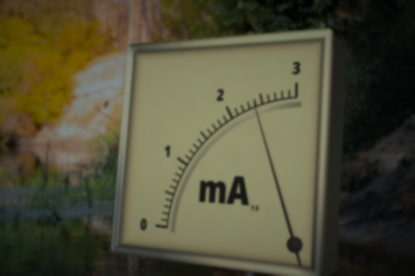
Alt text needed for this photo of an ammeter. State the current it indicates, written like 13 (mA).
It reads 2.4 (mA)
